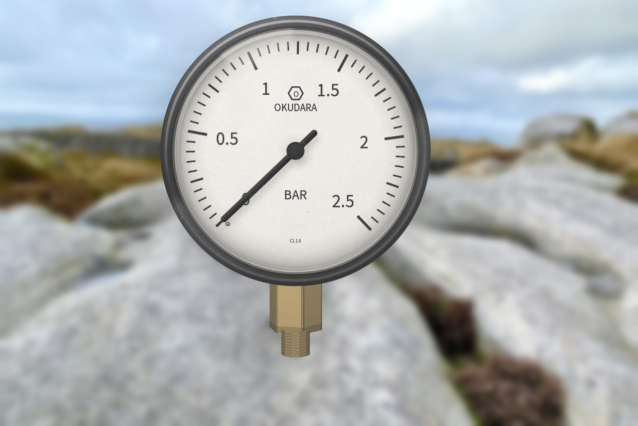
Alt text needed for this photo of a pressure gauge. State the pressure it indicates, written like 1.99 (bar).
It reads 0 (bar)
